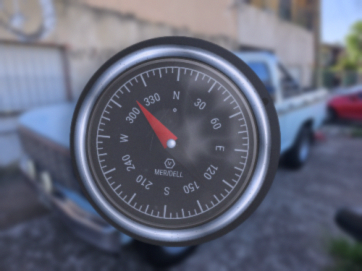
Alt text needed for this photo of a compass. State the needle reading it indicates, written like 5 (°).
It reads 315 (°)
